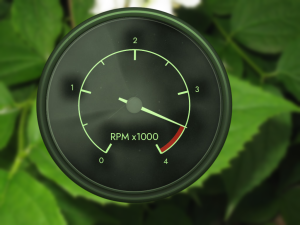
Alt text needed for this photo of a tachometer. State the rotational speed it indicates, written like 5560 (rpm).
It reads 3500 (rpm)
